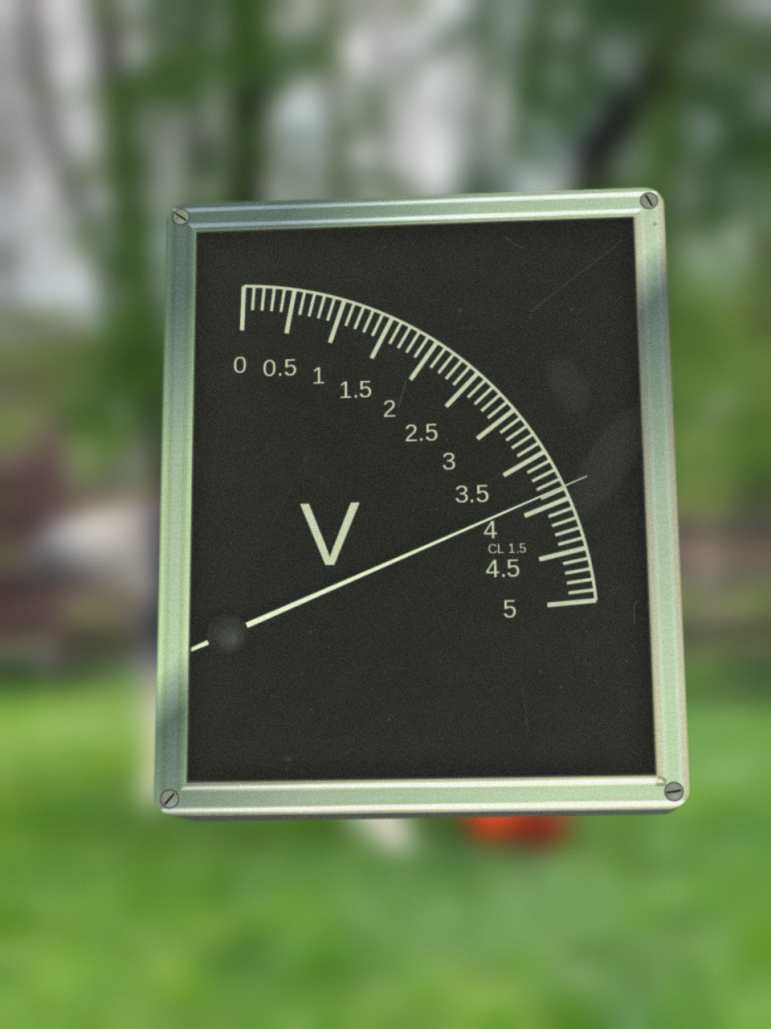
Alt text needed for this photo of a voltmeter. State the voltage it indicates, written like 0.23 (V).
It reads 3.9 (V)
